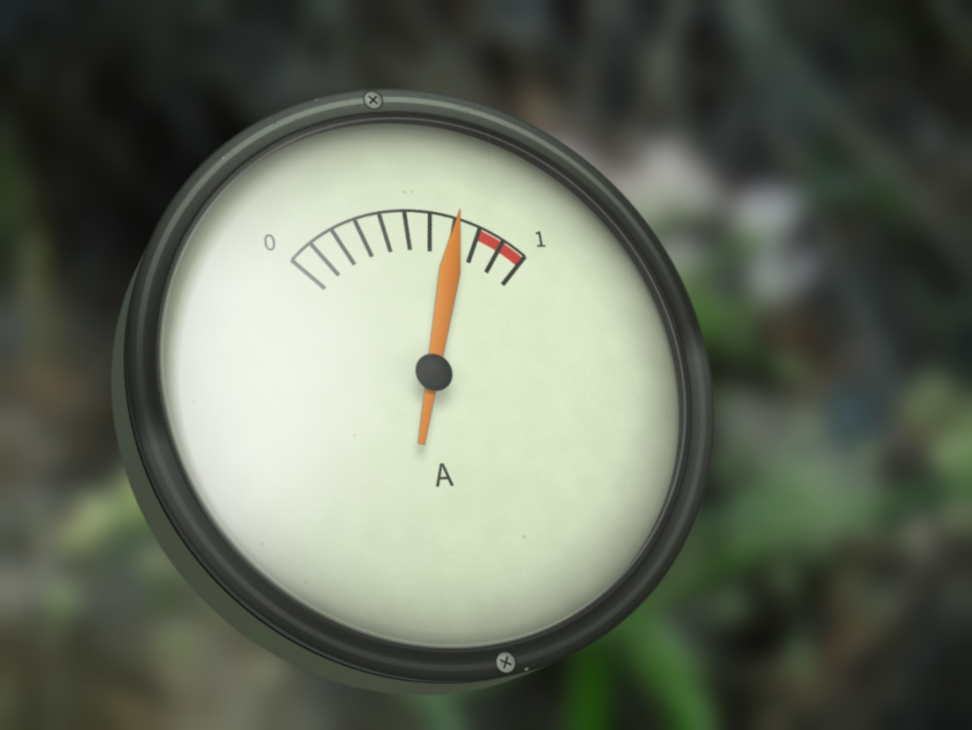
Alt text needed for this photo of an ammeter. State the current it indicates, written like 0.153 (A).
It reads 0.7 (A)
